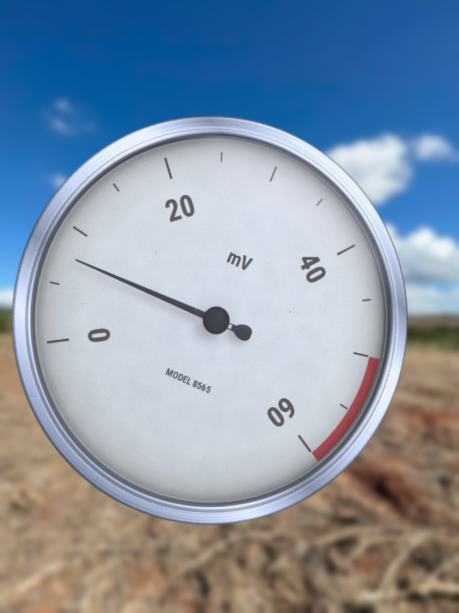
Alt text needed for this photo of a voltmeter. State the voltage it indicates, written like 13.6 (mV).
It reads 7.5 (mV)
